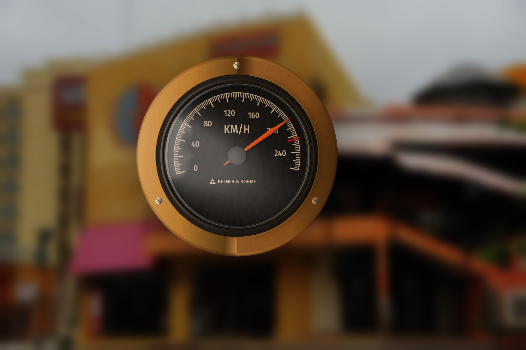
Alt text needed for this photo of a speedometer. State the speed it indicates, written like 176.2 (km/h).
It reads 200 (km/h)
